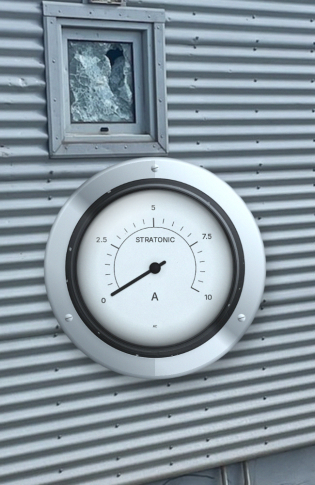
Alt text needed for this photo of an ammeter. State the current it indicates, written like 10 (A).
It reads 0 (A)
